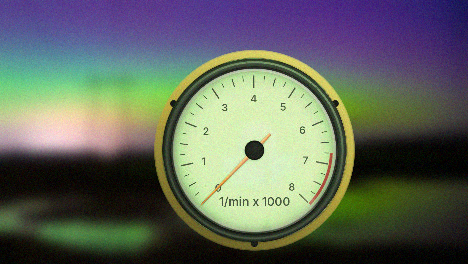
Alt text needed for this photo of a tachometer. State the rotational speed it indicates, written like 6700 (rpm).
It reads 0 (rpm)
